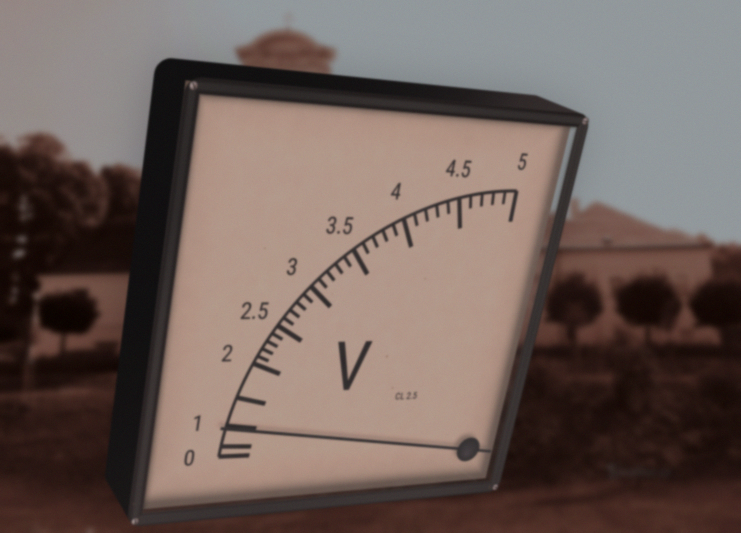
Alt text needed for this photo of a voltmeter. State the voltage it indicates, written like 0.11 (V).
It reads 1 (V)
